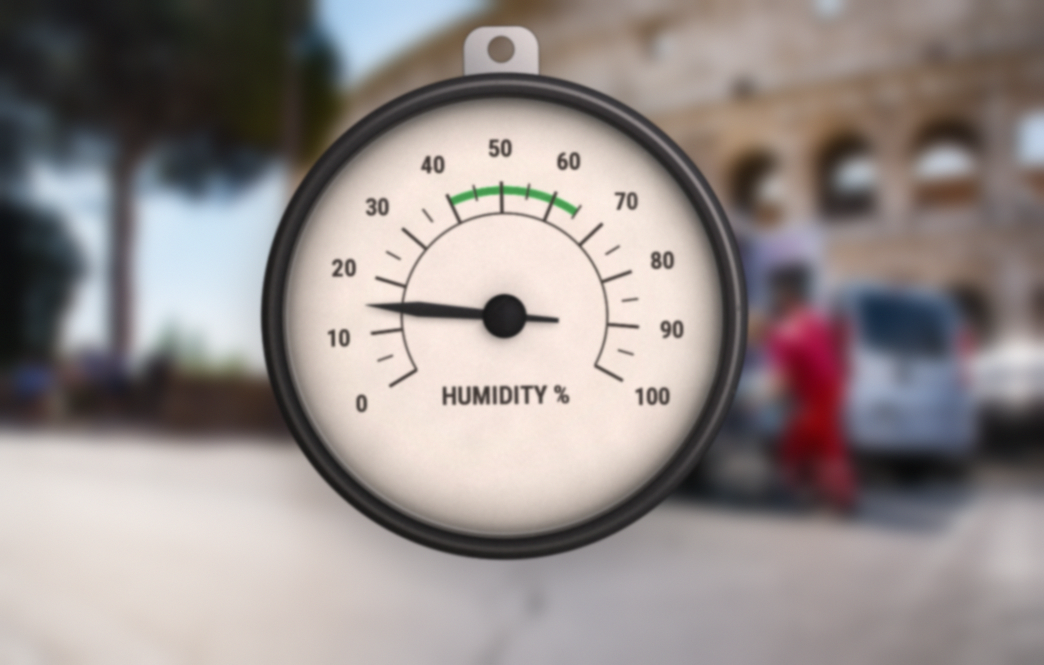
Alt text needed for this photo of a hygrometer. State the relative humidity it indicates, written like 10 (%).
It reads 15 (%)
